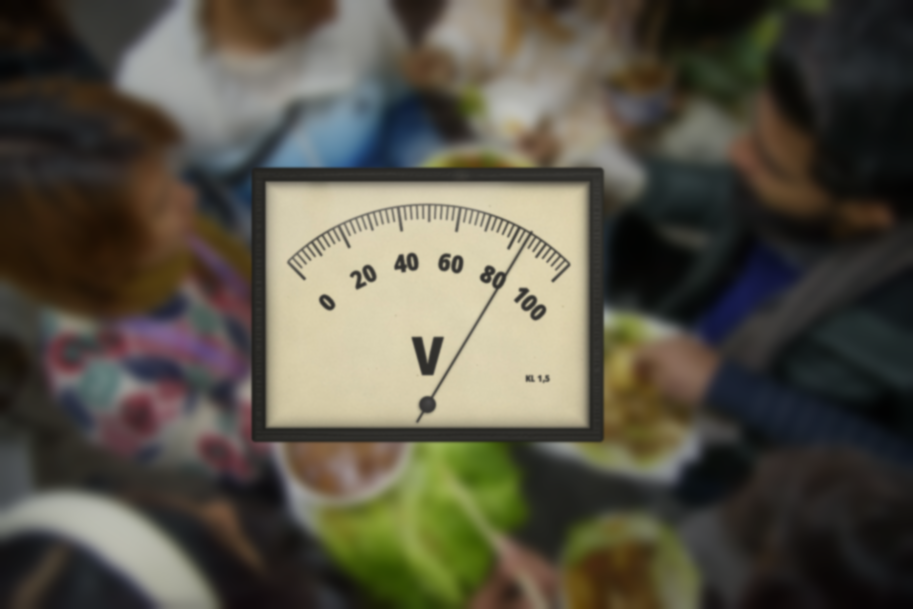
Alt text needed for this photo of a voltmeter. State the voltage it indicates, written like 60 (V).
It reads 84 (V)
